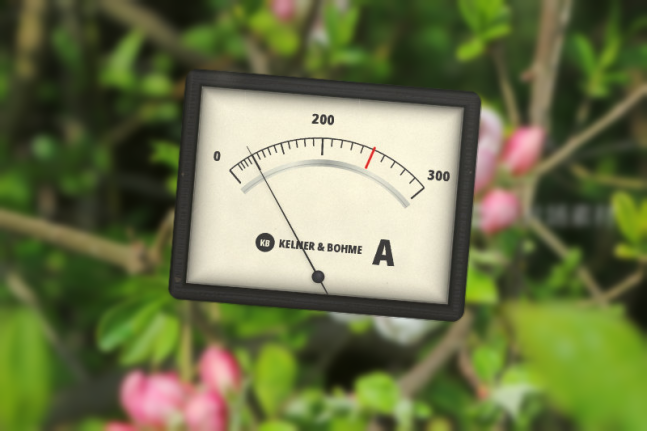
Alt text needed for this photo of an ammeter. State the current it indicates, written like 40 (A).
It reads 100 (A)
